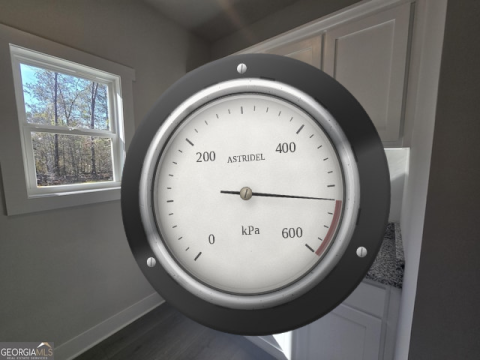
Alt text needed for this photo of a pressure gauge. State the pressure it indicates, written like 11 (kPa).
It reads 520 (kPa)
